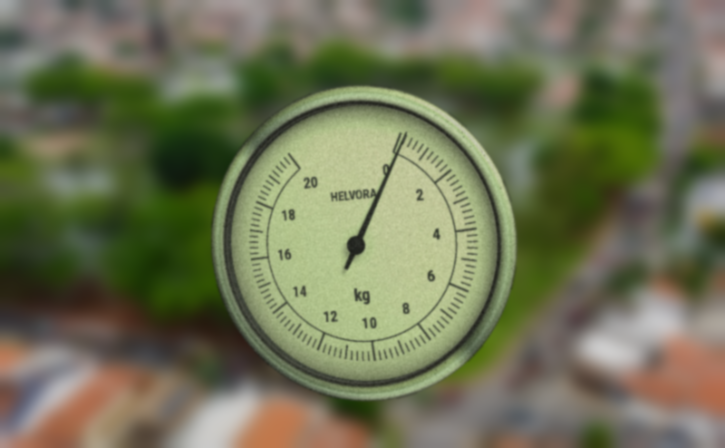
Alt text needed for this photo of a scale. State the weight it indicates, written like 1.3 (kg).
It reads 0.2 (kg)
